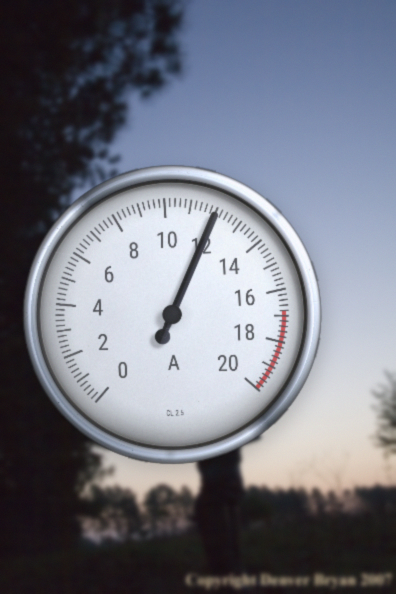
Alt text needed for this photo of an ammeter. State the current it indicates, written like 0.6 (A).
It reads 12 (A)
